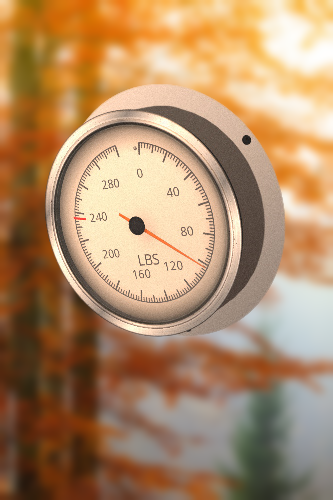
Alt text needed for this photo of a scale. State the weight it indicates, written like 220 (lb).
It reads 100 (lb)
